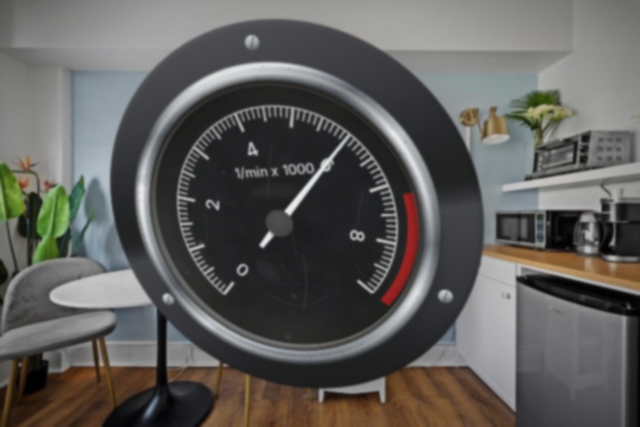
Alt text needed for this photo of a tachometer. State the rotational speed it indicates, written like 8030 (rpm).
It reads 6000 (rpm)
